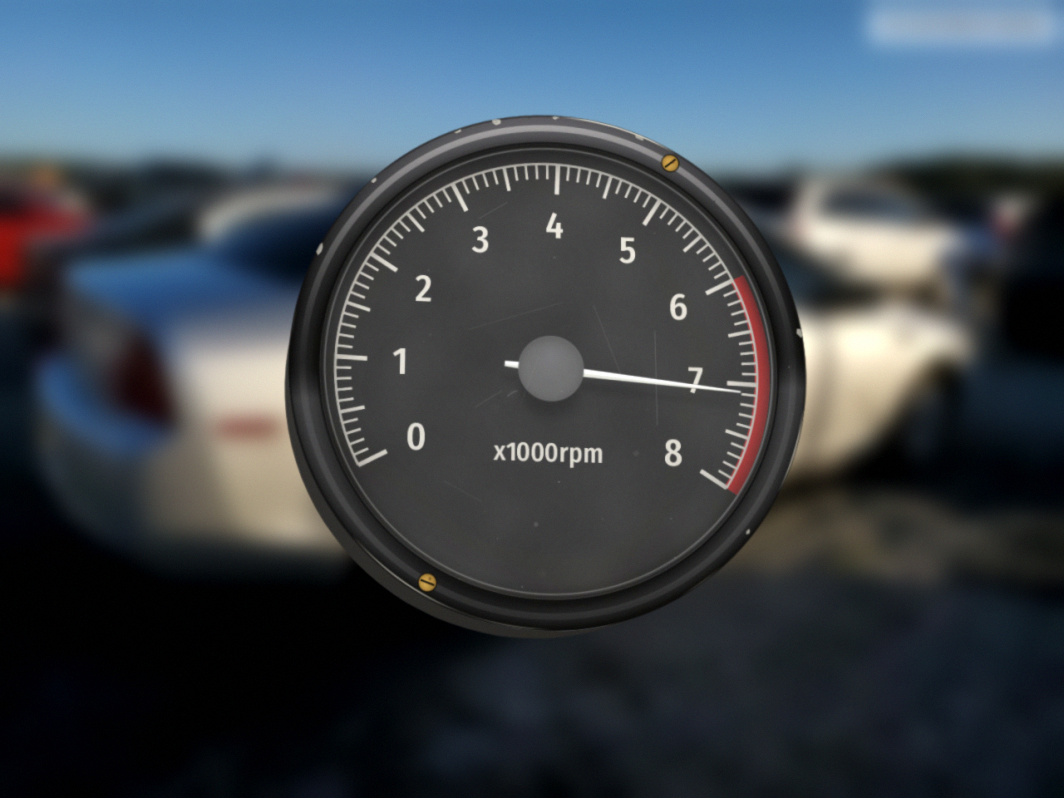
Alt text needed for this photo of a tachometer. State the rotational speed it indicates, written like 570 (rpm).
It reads 7100 (rpm)
